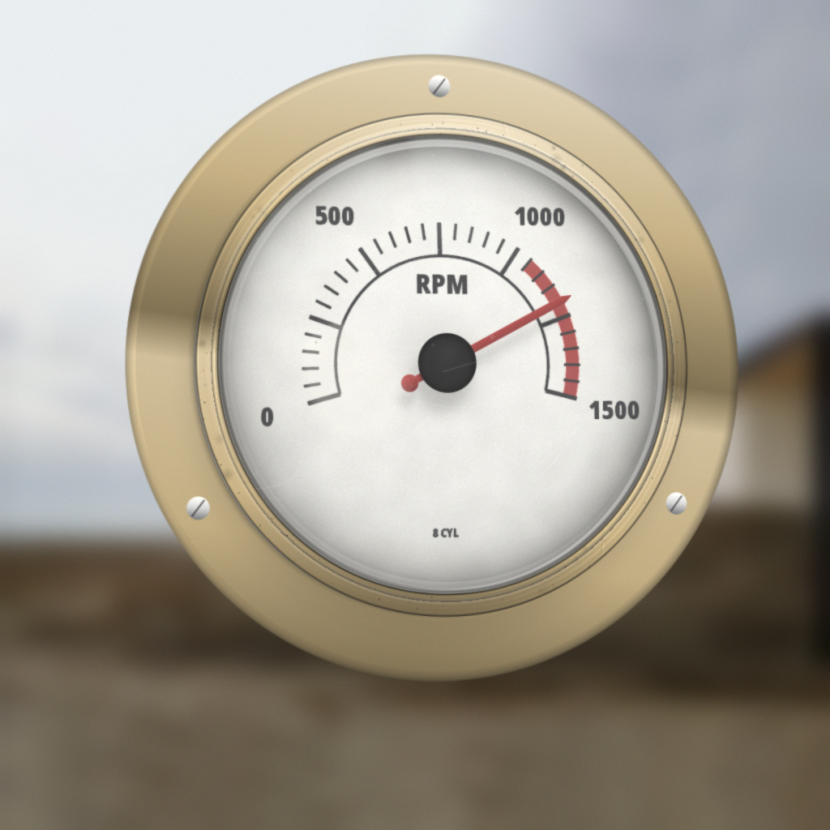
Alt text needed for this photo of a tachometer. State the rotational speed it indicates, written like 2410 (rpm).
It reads 1200 (rpm)
